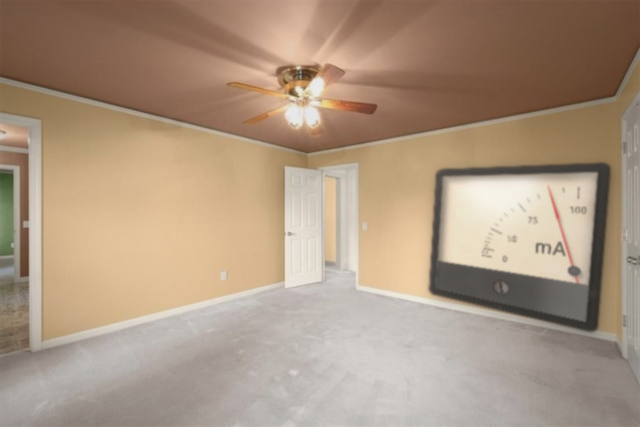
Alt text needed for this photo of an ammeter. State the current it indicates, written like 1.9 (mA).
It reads 90 (mA)
